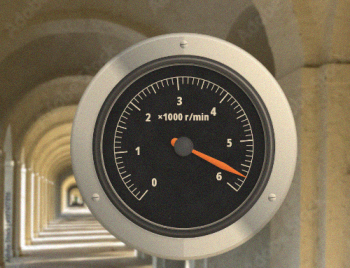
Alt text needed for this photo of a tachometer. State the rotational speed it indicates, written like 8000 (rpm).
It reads 5700 (rpm)
